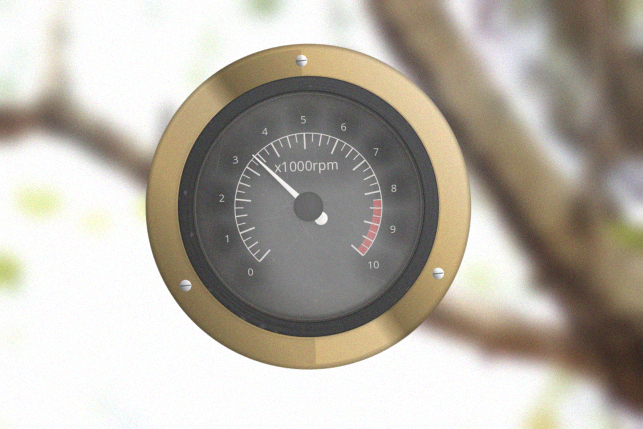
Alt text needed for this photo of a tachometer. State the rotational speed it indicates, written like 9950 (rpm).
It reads 3375 (rpm)
